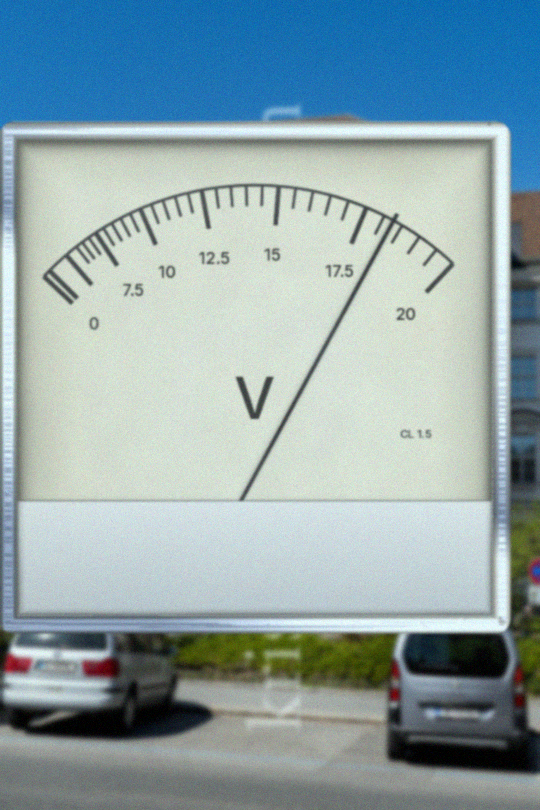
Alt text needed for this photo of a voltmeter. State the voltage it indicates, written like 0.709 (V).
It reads 18.25 (V)
